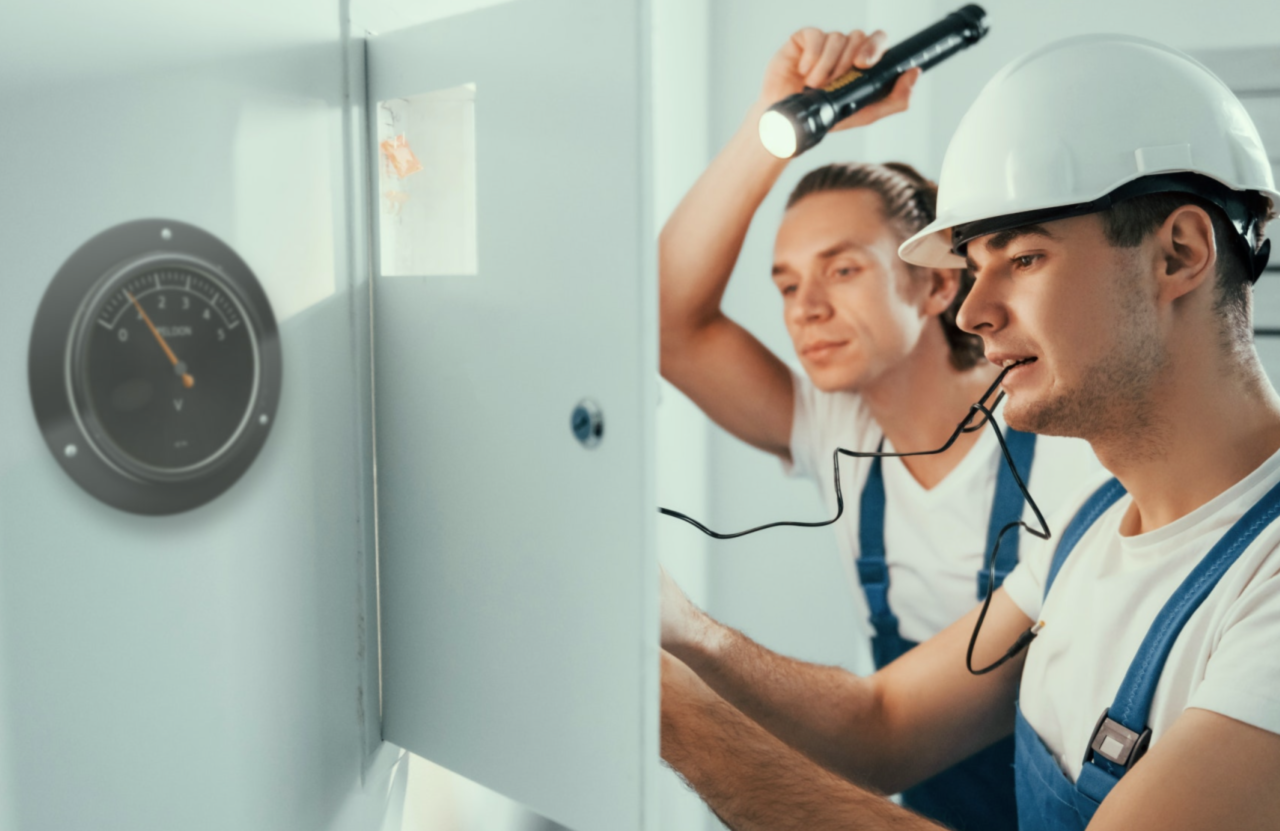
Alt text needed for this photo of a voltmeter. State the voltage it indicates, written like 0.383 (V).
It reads 1 (V)
